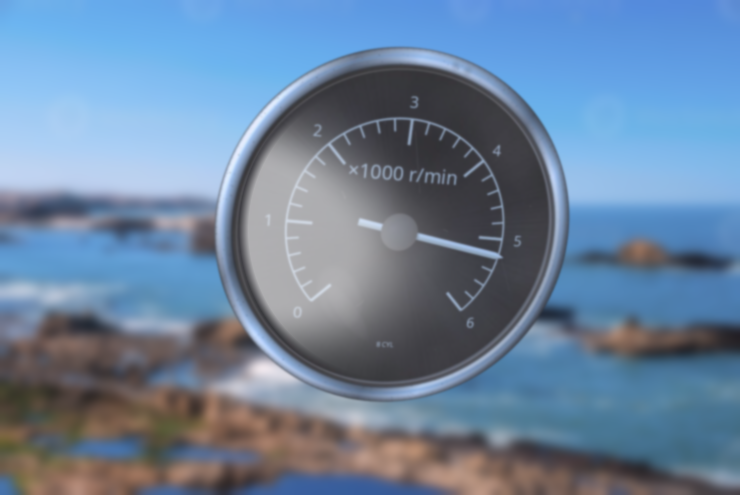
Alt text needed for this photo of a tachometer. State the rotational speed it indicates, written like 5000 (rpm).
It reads 5200 (rpm)
